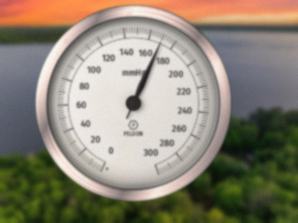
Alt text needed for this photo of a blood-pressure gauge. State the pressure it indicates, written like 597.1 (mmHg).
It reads 170 (mmHg)
